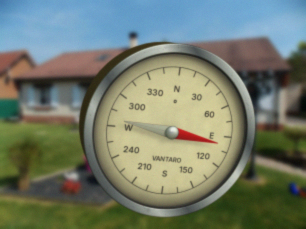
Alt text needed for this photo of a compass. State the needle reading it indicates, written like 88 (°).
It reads 97.5 (°)
